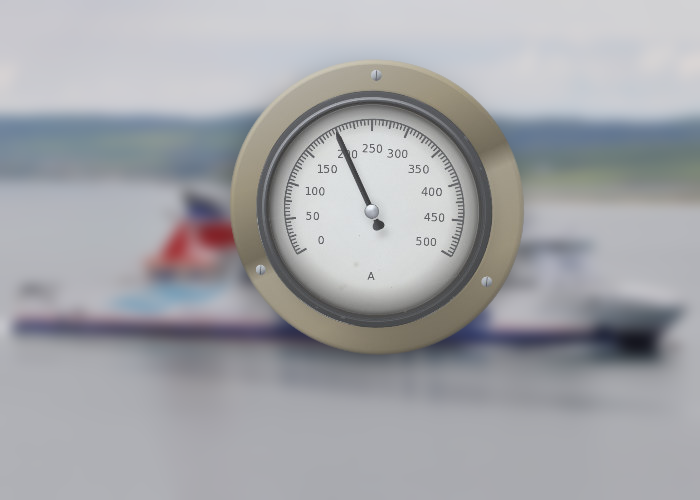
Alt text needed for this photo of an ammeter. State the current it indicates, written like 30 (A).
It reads 200 (A)
